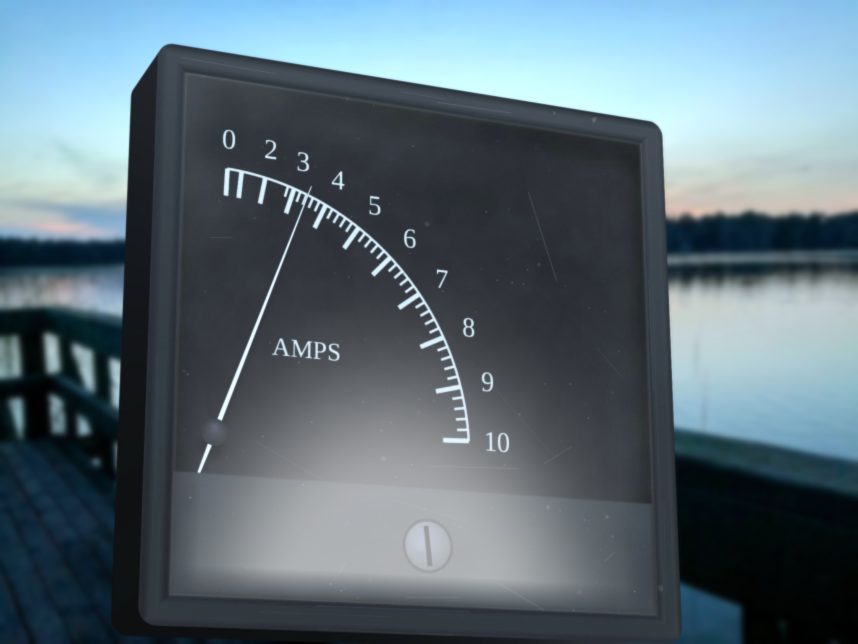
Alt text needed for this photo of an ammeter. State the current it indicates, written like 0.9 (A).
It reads 3.4 (A)
